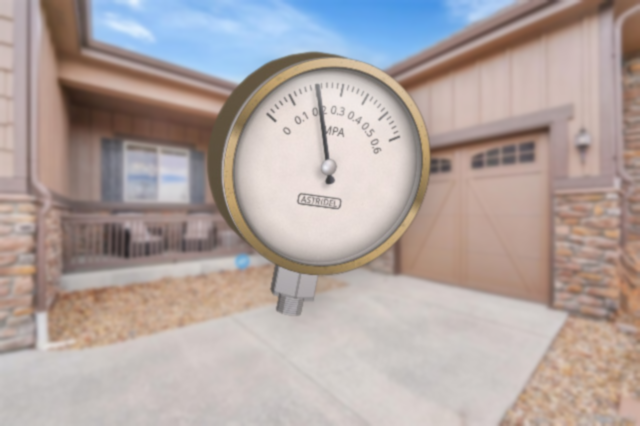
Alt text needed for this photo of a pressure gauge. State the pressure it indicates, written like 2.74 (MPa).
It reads 0.2 (MPa)
